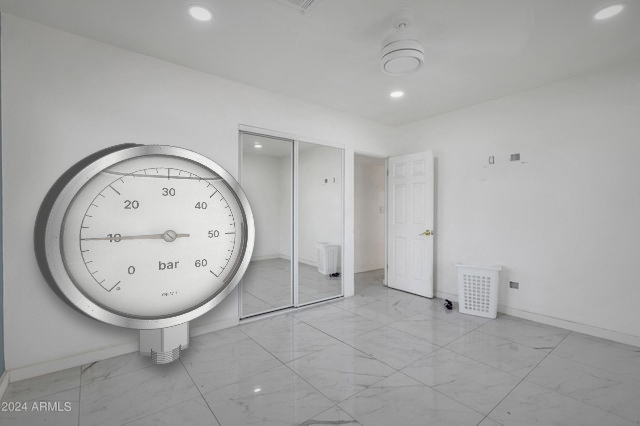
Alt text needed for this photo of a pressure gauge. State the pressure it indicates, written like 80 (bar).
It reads 10 (bar)
